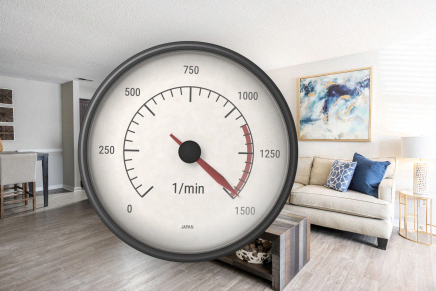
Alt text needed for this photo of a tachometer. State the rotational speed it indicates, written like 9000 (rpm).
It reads 1475 (rpm)
